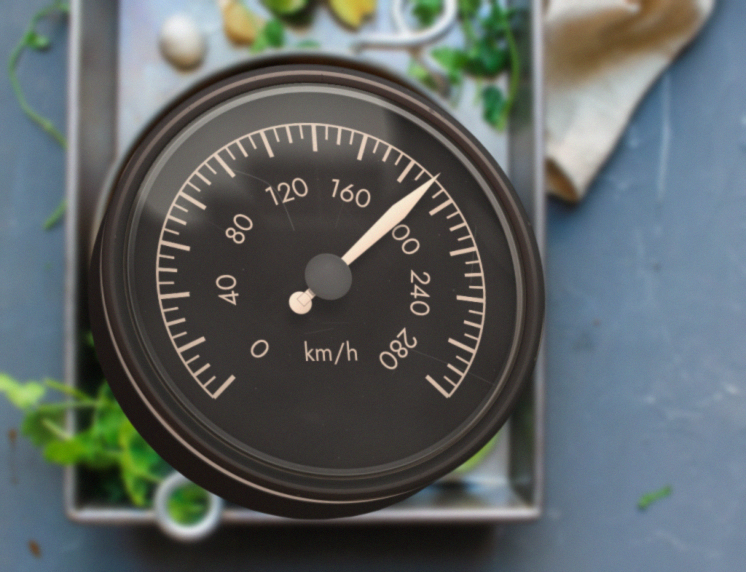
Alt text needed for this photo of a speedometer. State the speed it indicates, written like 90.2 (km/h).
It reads 190 (km/h)
